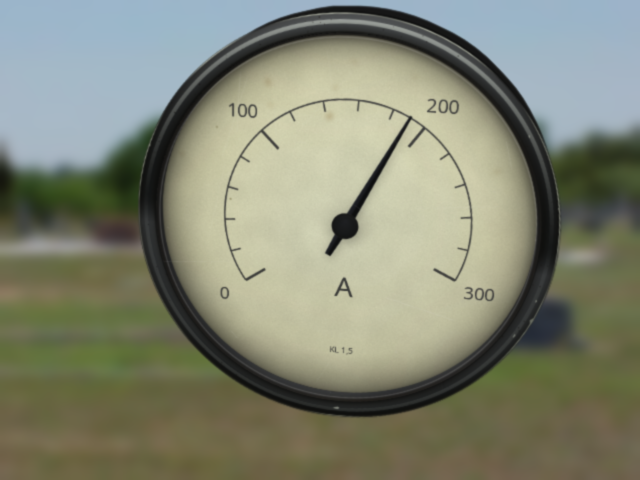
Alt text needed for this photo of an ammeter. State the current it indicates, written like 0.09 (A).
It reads 190 (A)
